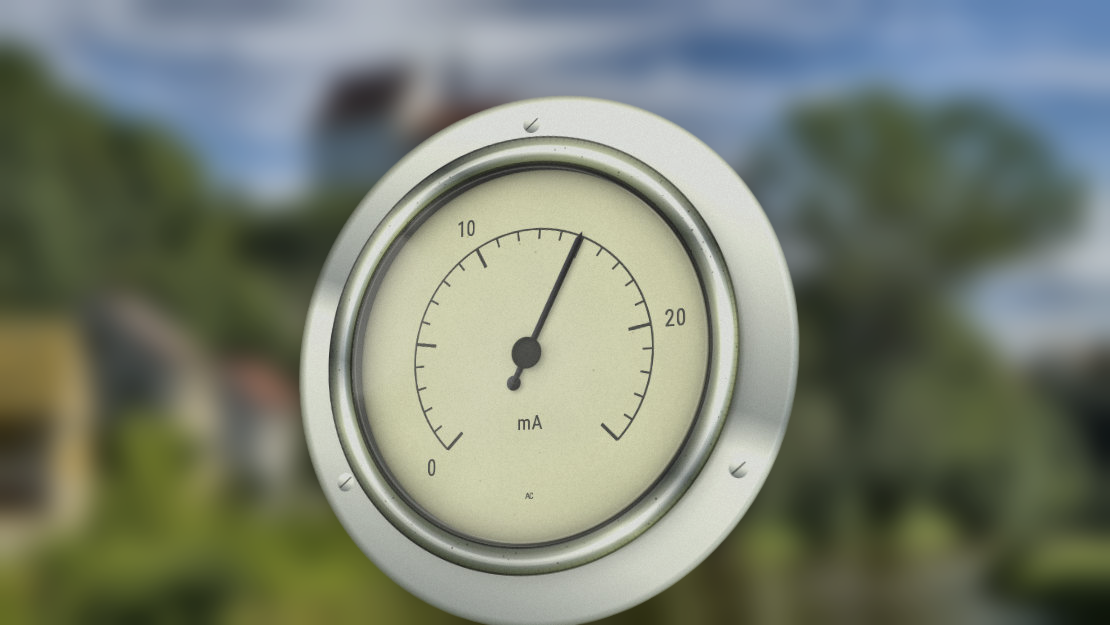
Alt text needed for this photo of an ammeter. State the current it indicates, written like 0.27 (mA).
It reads 15 (mA)
